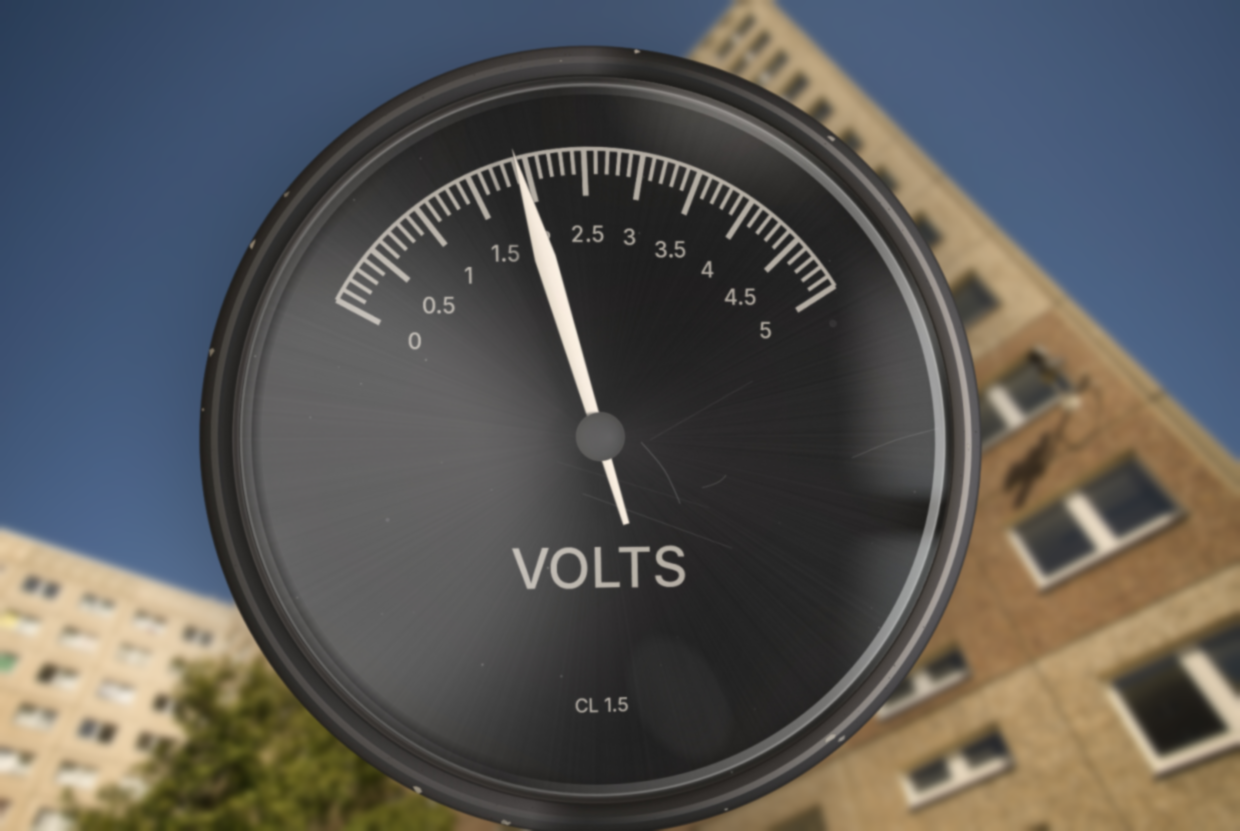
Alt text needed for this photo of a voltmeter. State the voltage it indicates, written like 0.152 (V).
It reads 1.9 (V)
